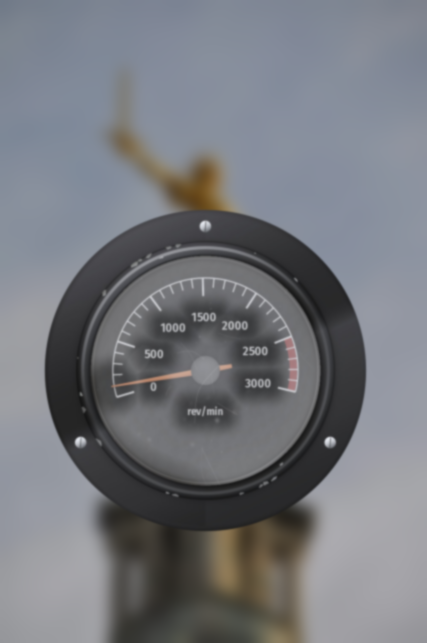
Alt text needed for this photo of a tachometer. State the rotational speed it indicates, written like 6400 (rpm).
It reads 100 (rpm)
